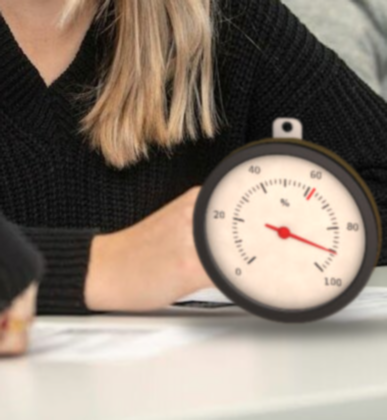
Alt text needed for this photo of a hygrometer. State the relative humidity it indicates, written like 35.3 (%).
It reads 90 (%)
